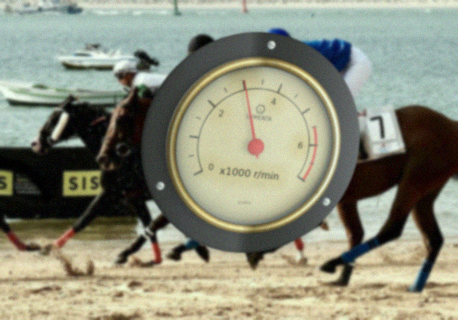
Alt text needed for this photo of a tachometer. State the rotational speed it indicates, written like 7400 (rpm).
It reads 3000 (rpm)
